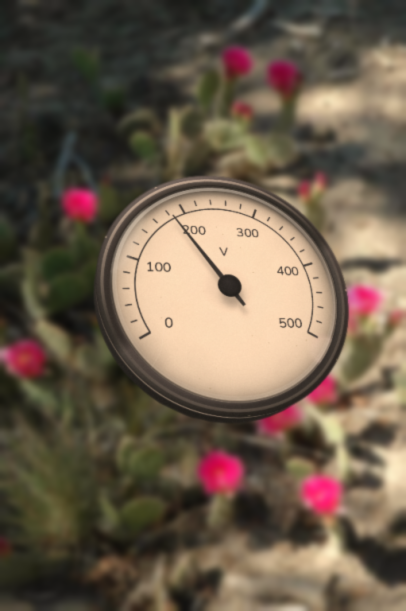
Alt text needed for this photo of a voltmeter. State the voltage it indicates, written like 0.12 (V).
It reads 180 (V)
